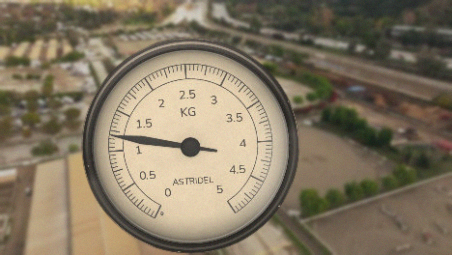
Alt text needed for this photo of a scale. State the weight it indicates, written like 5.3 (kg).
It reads 1.2 (kg)
